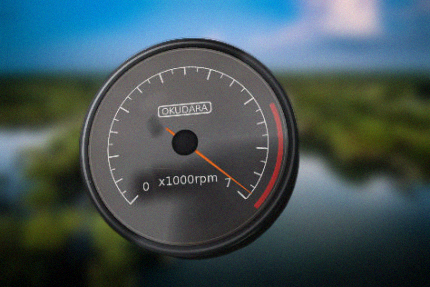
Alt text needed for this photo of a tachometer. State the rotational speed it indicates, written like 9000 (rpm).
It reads 6875 (rpm)
